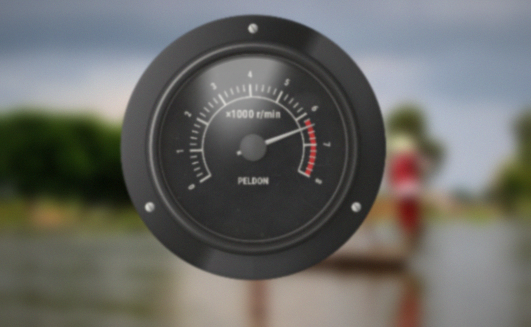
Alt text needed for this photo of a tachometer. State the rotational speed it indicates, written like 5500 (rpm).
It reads 6400 (rpm)
